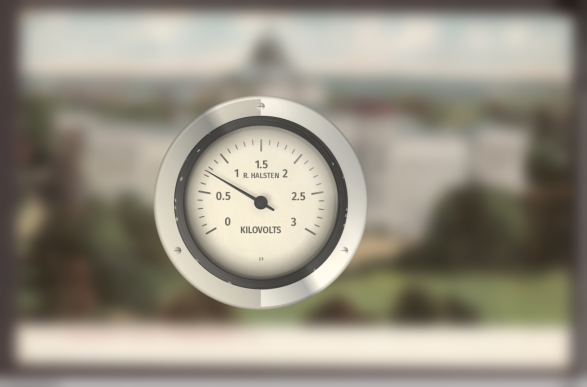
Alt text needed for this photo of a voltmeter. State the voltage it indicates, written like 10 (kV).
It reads 0.75 (kV)
